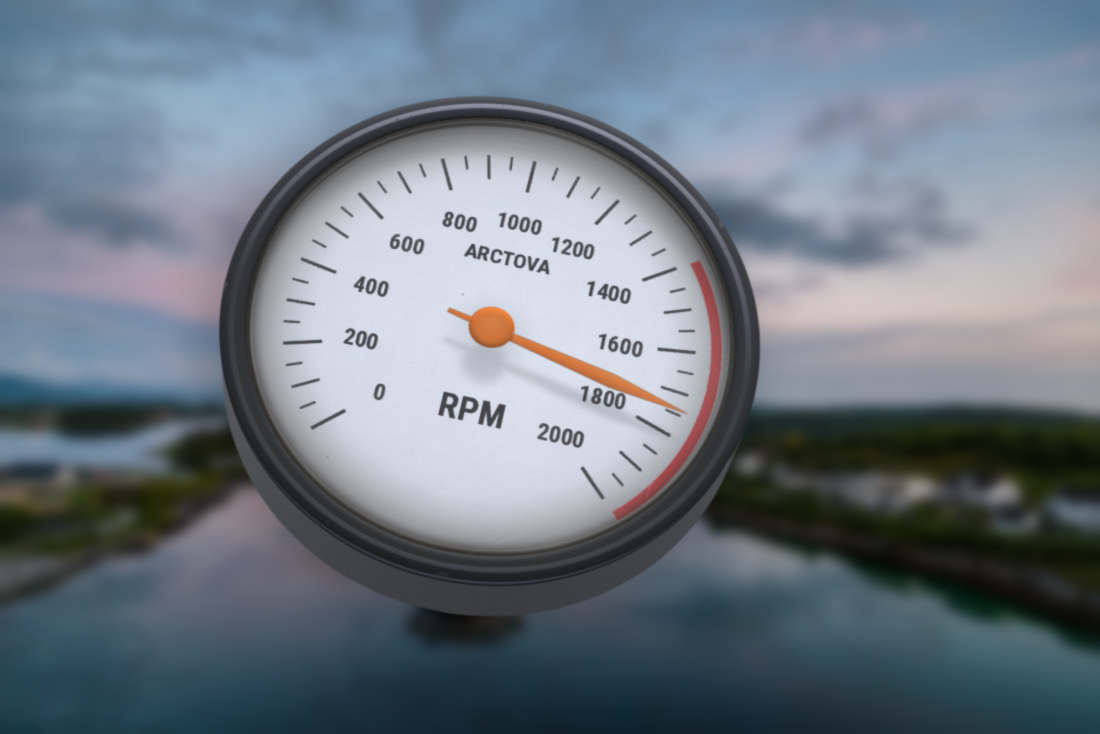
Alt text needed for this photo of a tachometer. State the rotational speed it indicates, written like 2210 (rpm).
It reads 1750 (rpm)
